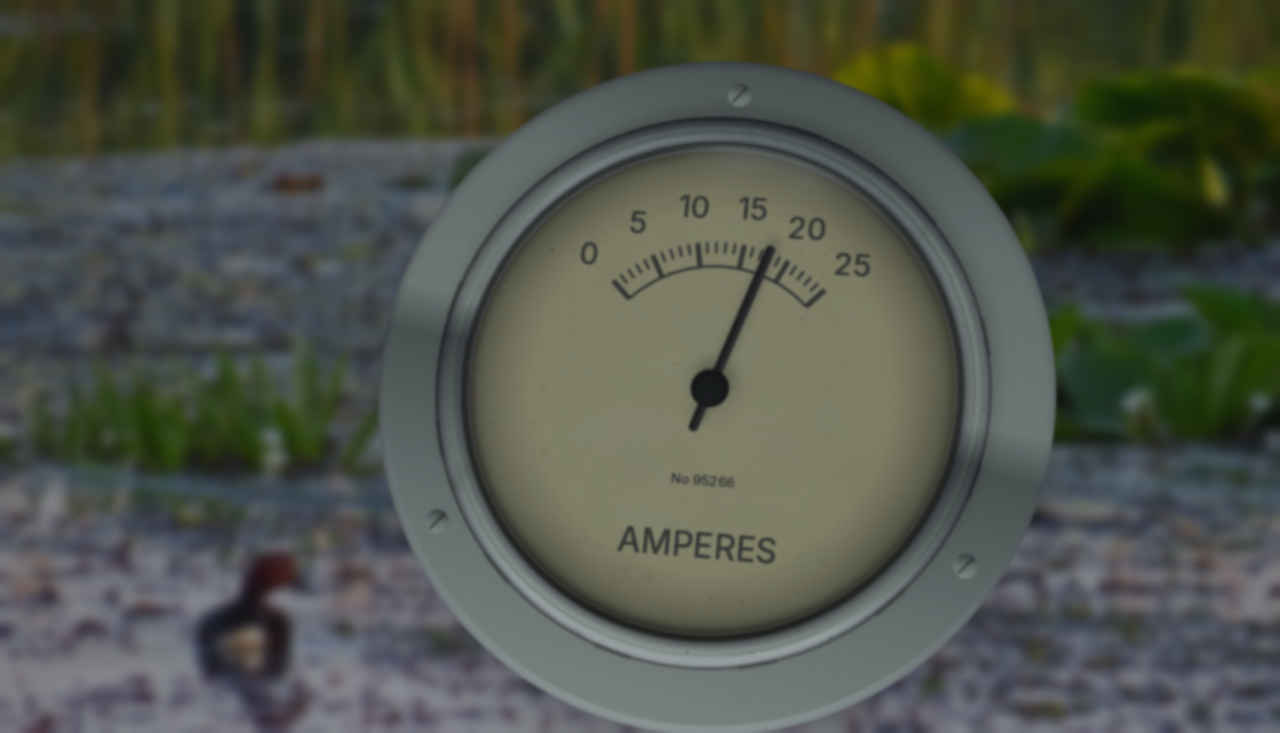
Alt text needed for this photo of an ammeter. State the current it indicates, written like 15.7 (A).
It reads 18 (A)
